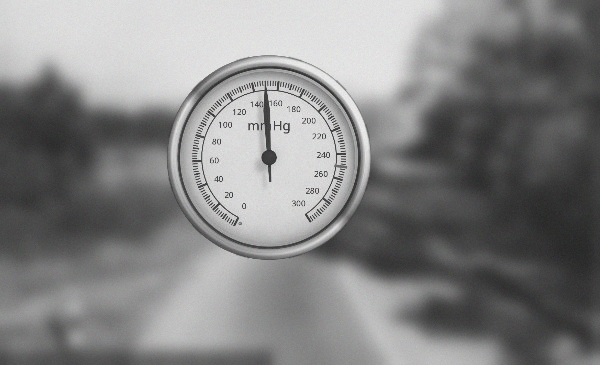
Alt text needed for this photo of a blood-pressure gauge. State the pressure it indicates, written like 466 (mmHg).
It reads 150 (mmHg)
